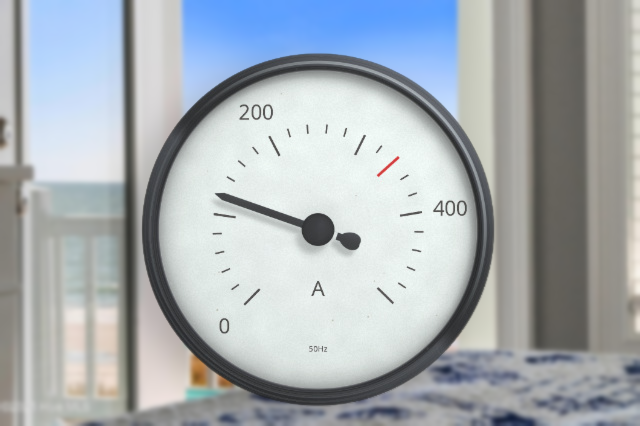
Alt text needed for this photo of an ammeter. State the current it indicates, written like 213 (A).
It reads 120 (A)
